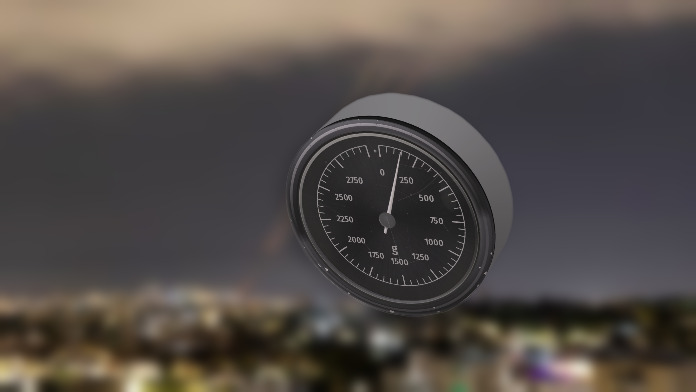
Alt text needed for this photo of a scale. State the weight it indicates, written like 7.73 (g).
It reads 150 (g)
